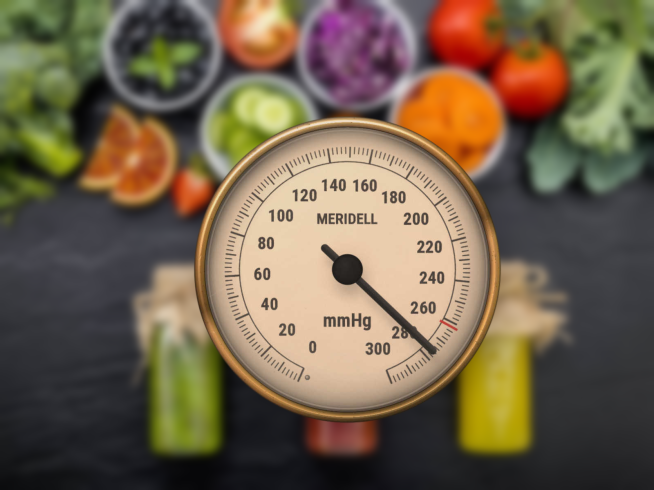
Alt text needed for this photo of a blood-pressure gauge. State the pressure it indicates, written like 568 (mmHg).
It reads 276 (mmHg)
